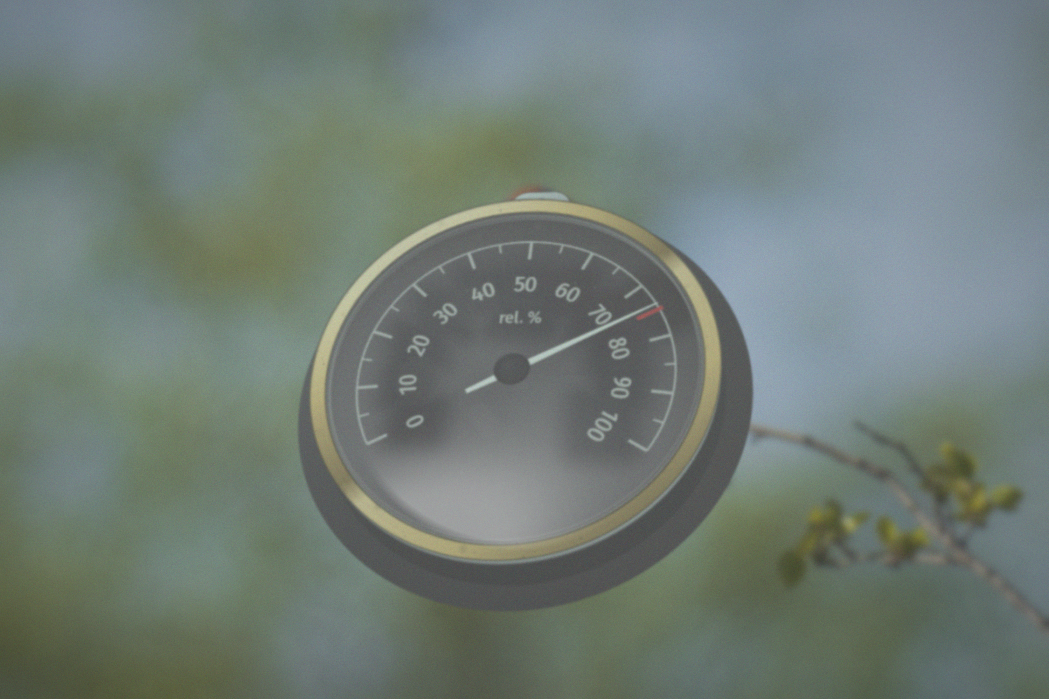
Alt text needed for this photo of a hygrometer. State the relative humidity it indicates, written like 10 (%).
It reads 75 (%)
